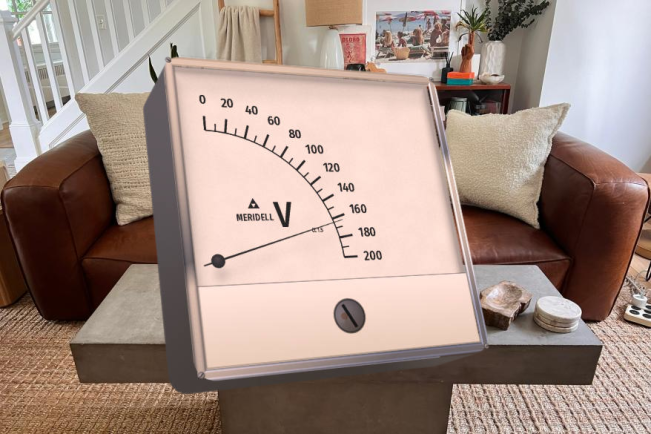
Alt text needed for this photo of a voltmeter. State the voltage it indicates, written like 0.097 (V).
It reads 165 (V)
